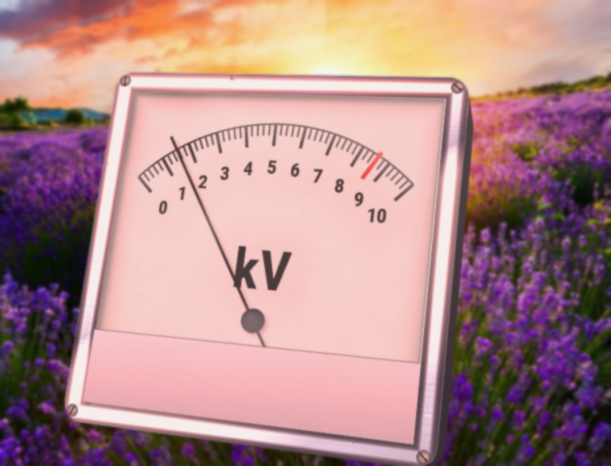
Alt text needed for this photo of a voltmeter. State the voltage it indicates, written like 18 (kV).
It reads 1.6 (kV)
